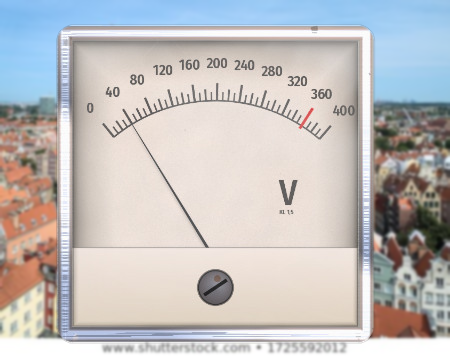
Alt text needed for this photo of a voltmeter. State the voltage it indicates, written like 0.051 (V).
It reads 40 (V)
